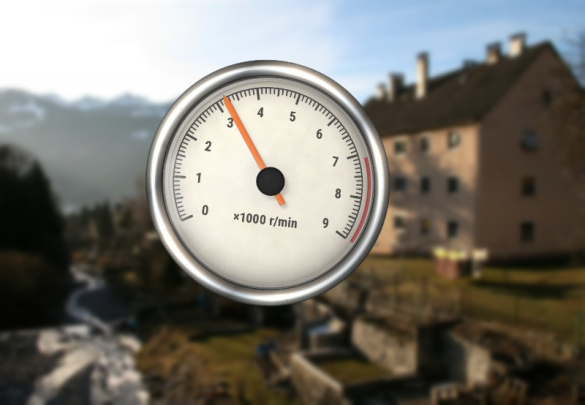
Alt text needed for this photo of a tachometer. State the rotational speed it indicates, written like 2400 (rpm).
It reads 3200 (rpm)
